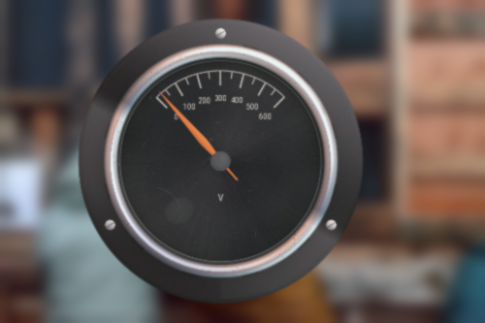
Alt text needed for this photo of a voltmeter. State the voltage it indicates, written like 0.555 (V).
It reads 25 (V)
